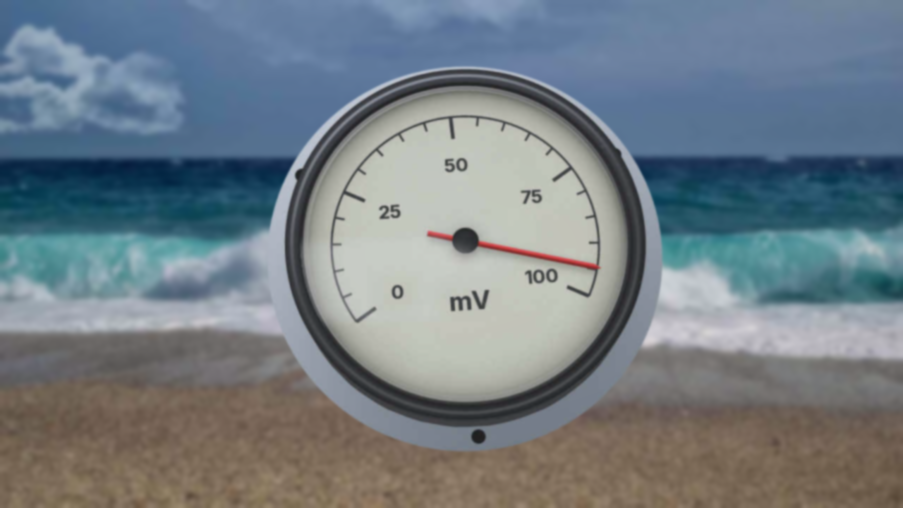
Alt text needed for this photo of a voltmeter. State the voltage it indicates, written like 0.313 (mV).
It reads 95 (mV)
